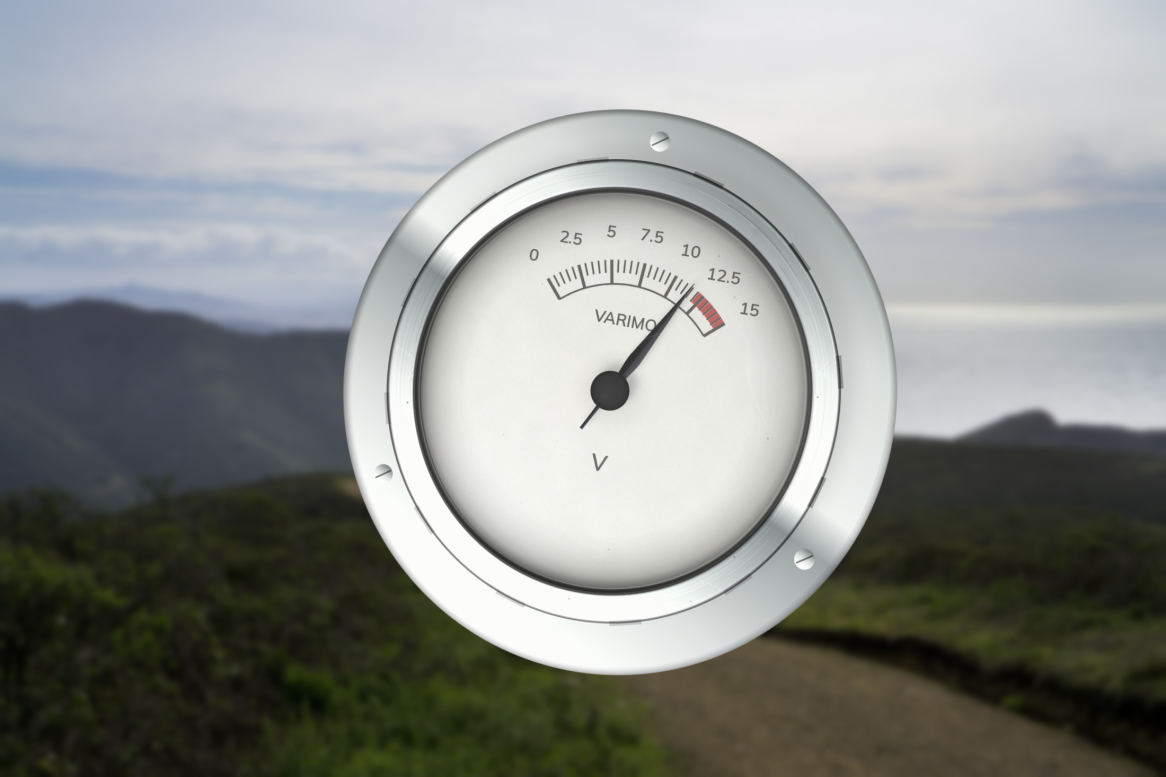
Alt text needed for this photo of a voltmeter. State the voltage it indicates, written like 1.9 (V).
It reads 11.5 (V)
